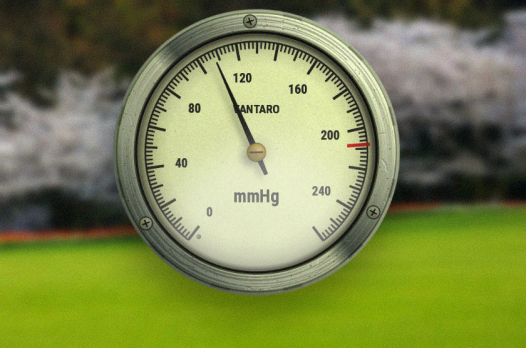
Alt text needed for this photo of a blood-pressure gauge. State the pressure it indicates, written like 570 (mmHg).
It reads 108 (mmHg)
